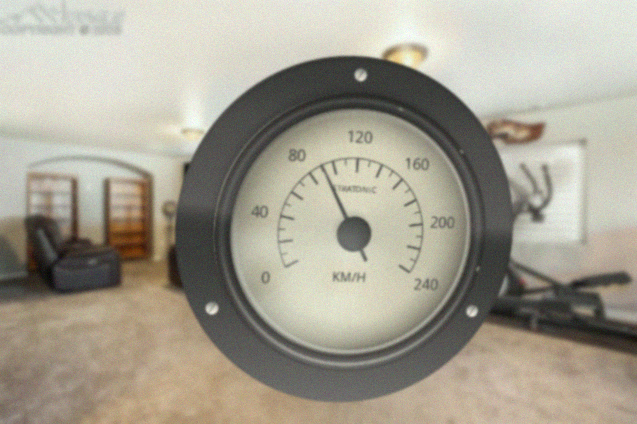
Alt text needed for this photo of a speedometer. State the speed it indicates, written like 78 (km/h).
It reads 90 (km/h)
